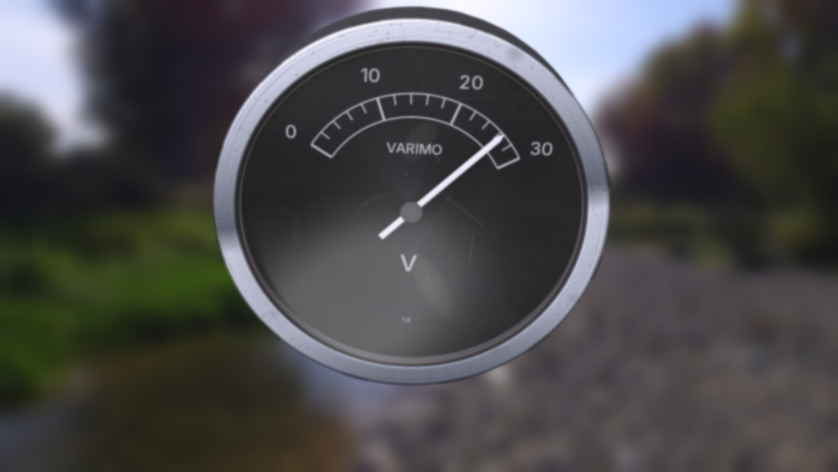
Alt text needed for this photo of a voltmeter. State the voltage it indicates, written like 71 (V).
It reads 26 (V)
